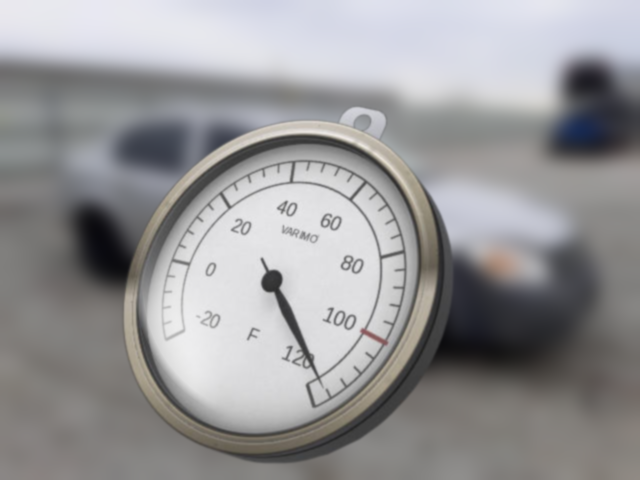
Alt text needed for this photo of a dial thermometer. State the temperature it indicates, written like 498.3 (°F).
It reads 116 (°F)
